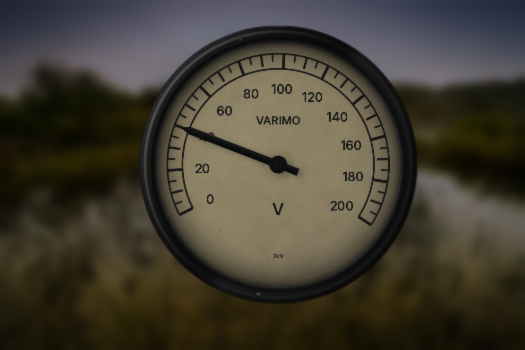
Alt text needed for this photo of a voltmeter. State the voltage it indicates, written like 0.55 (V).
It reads 40 (V)
